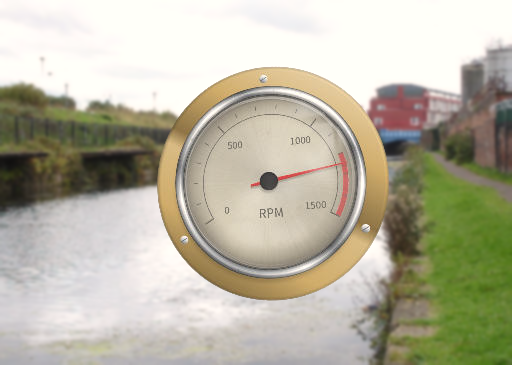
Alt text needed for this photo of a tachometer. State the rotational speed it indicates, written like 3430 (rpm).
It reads 1250 (rpm)
